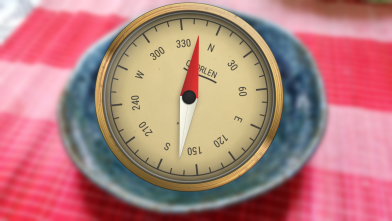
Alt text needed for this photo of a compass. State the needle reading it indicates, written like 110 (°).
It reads 345 (°)
